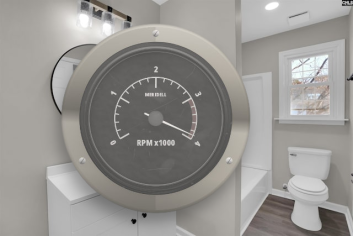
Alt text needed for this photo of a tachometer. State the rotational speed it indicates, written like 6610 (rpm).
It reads 3900 (rpm)
